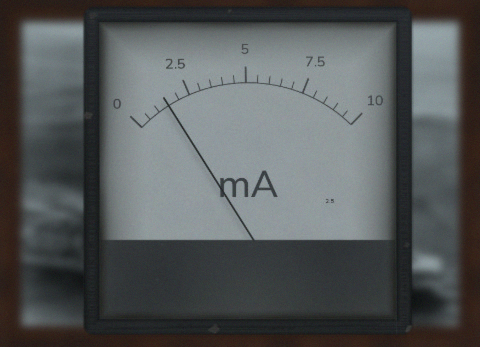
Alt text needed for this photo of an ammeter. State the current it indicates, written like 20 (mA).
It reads 1.5 (mA)
